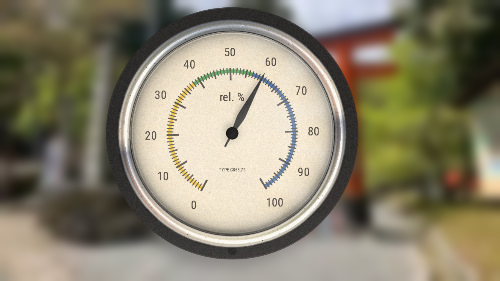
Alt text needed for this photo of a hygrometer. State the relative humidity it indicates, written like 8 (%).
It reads 60 (%)
